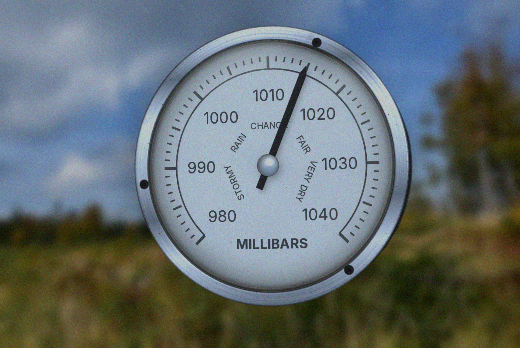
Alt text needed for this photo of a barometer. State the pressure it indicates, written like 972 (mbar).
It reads 1015 (mbar)
